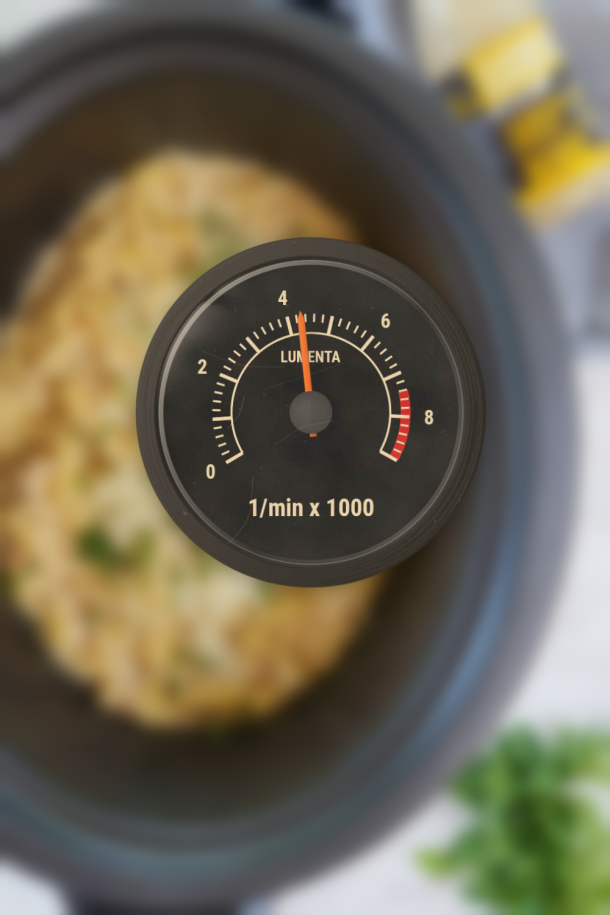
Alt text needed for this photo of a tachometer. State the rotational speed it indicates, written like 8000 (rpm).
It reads 4300 (rpm)
